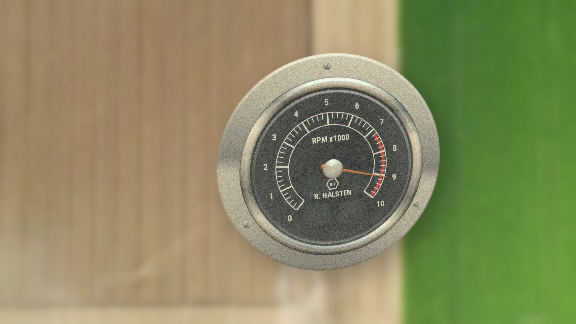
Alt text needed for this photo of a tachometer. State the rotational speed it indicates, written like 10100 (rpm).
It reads 9000 (rpm)
